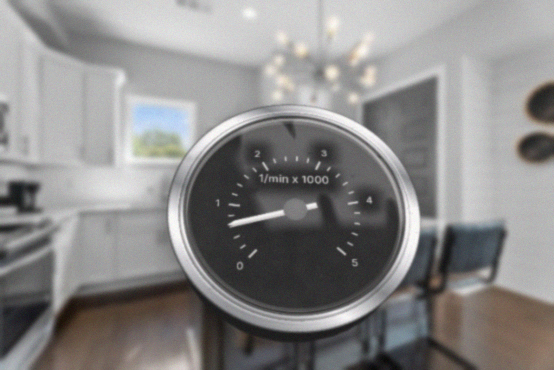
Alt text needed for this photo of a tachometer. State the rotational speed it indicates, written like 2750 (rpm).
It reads 600 (rpm)
